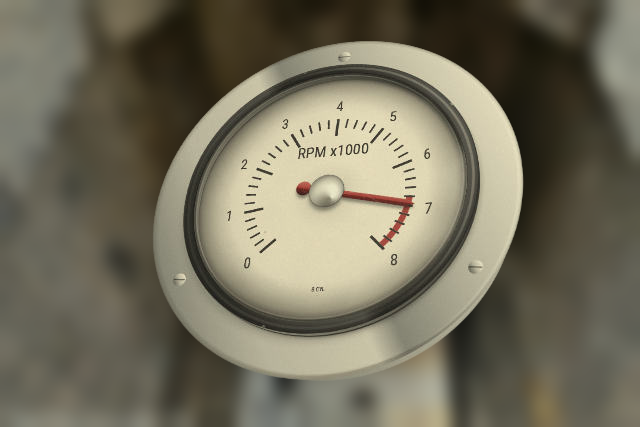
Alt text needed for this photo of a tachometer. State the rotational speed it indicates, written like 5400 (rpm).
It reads 7000 (rpm)
